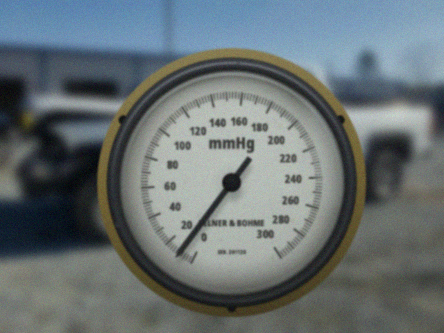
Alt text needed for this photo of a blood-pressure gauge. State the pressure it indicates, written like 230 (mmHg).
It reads 10 (mmHg)
